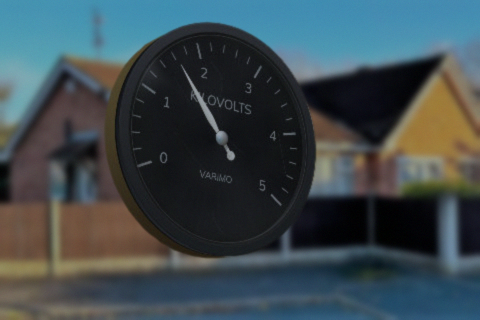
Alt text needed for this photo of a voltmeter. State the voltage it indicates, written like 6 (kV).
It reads 1.6 (kV)
